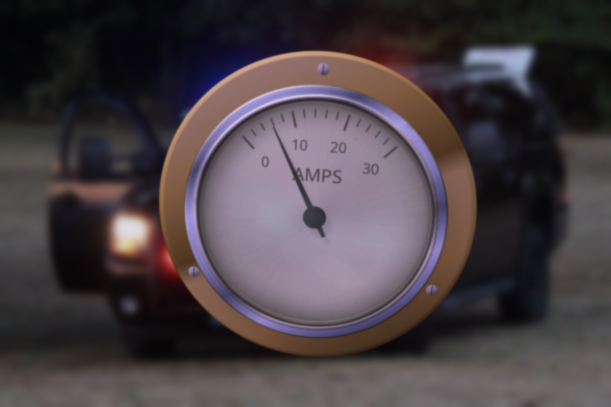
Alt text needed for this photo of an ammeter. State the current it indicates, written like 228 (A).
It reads 6 (A)
